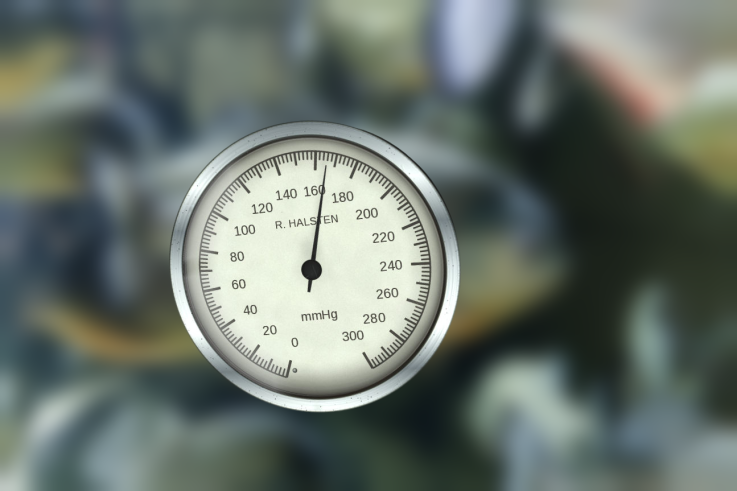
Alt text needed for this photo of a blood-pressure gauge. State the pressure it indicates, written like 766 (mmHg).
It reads 166 (mmHg)
